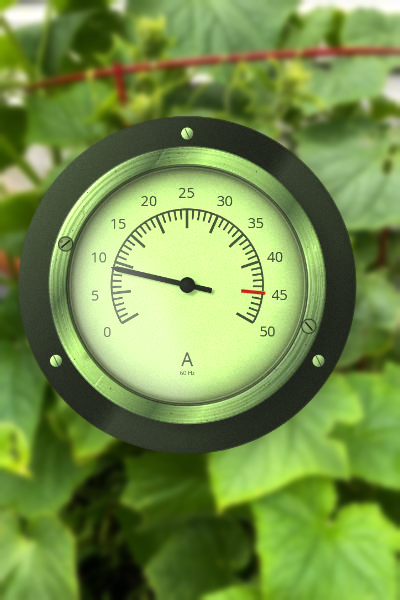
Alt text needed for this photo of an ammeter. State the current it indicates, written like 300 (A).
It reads 9 (A)
